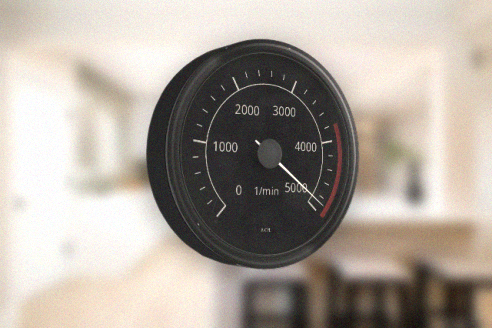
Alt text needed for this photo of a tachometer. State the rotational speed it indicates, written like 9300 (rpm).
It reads 4900 (rpm)
